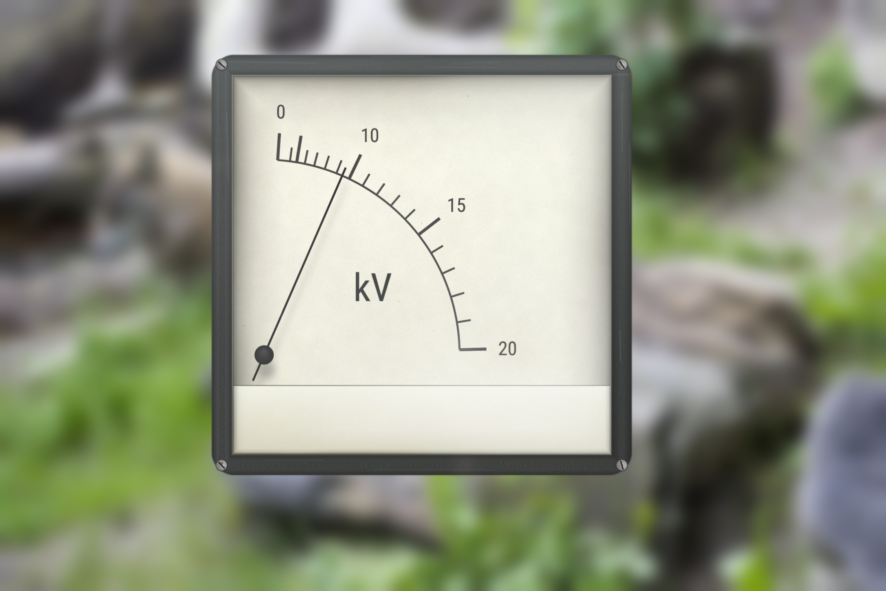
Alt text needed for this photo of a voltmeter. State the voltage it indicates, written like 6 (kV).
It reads 9.5 (kV)
